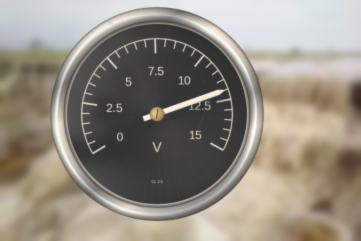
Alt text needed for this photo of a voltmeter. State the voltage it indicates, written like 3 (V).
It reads 12 (V)
